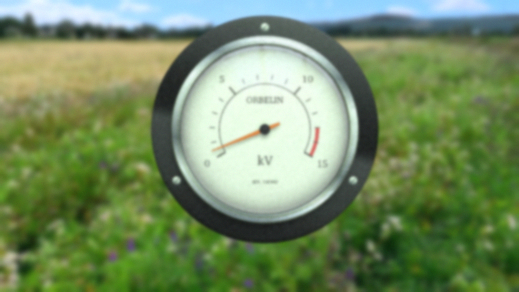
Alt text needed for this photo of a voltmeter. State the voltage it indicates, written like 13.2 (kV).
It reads 0.5 (kV)
